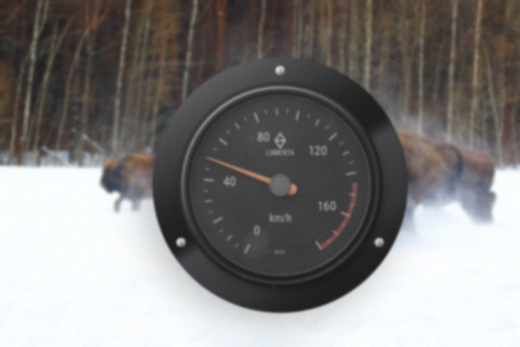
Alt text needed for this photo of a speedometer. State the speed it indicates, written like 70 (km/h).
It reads 50 (km/h)
